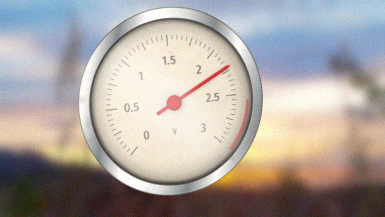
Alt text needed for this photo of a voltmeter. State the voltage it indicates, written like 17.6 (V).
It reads 2.2 (V)
